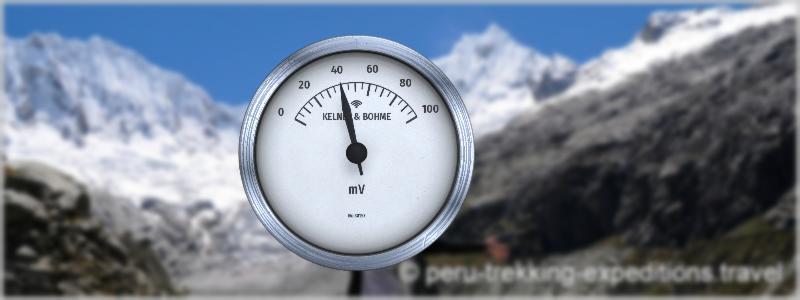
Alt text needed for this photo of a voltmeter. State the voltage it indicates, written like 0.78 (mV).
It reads 40 (mV)
